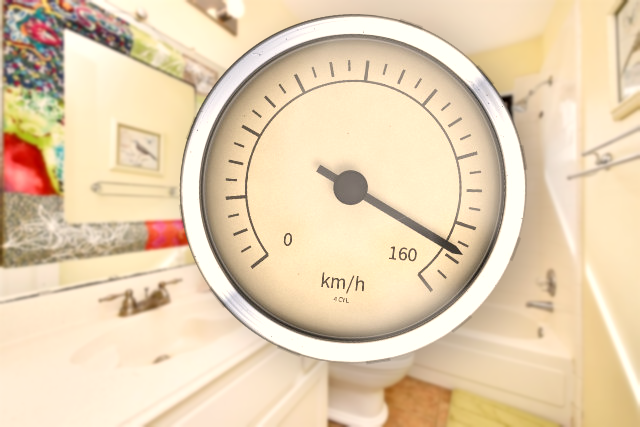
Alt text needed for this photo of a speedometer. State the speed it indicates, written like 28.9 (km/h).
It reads 147.5 (km/h)
